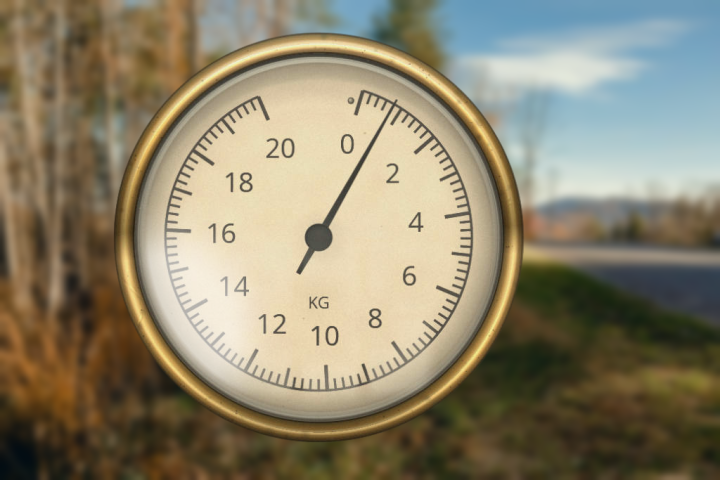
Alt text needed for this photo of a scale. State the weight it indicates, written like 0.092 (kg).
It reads 0.8 (kg)
